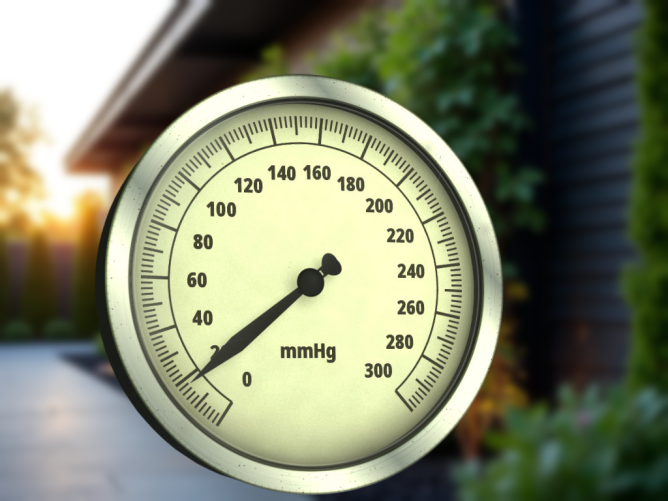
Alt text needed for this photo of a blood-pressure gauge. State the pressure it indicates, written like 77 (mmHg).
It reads 18 (mmHg)
